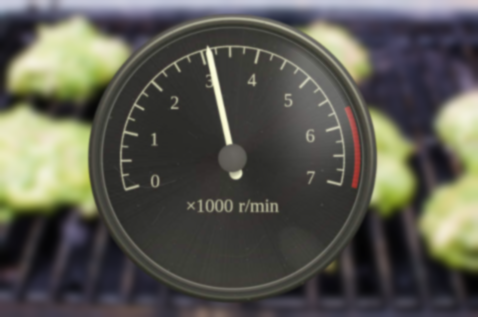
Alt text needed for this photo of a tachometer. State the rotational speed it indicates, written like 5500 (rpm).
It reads 3125 (rpm)
